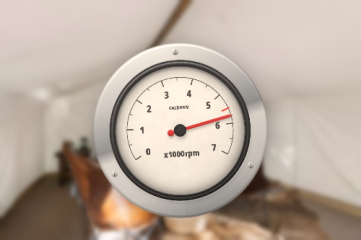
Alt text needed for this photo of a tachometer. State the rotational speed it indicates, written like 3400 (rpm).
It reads 5750 (rpm)
